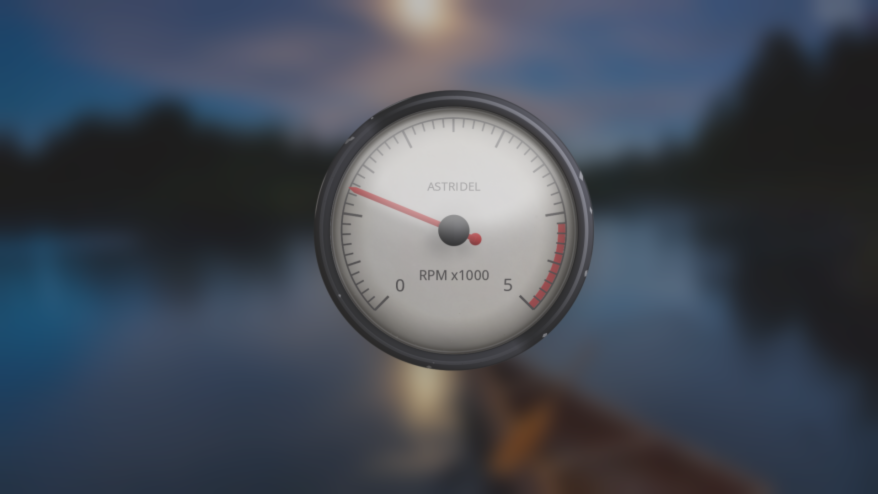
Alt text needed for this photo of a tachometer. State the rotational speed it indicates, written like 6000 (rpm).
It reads 1250 (rpm)
